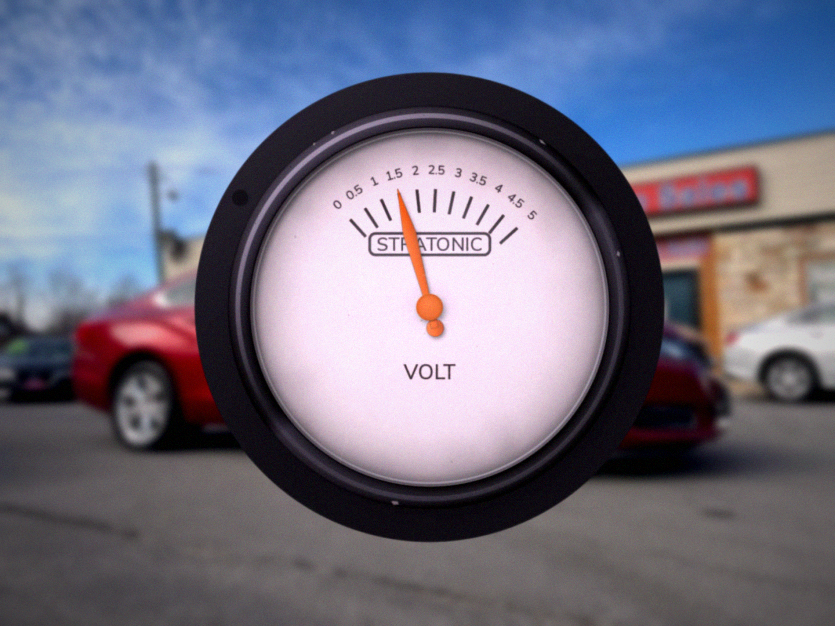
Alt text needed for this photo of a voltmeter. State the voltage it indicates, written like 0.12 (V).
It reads 1.5 (V)
